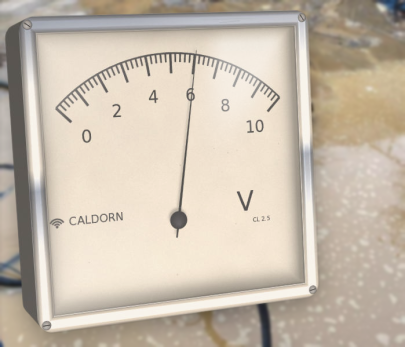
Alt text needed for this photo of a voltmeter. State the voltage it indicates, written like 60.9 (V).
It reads 6 (V)
